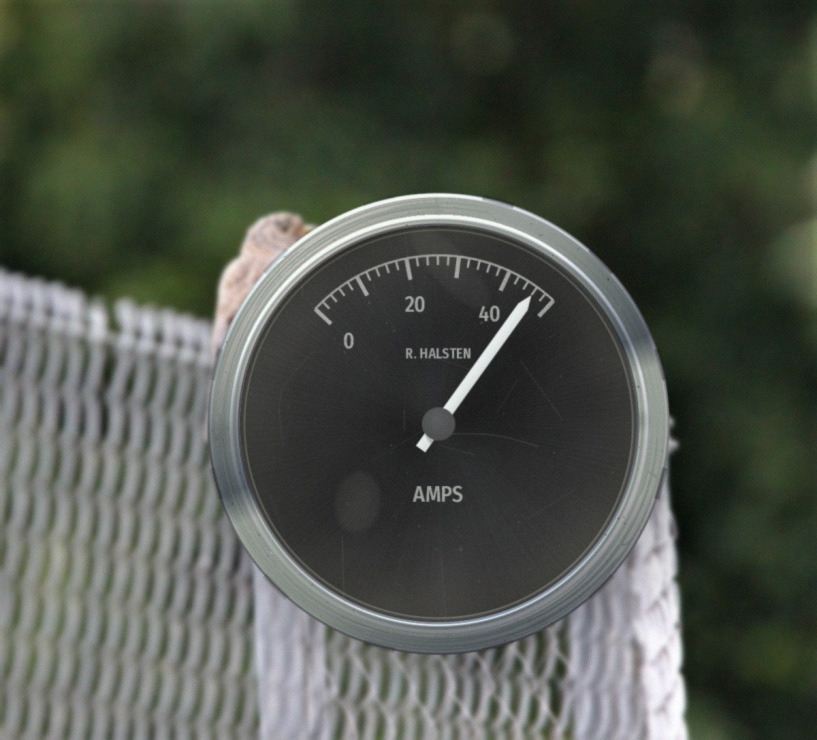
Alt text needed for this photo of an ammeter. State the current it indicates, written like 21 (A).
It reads 46 (A)
